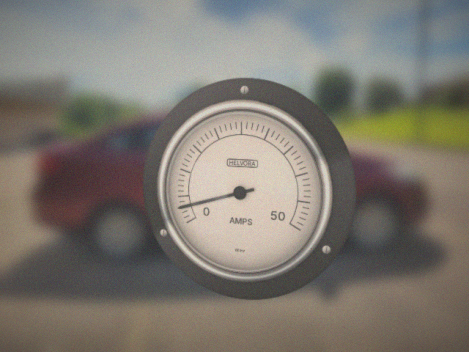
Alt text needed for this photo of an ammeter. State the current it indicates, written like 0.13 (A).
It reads 3 (A)
